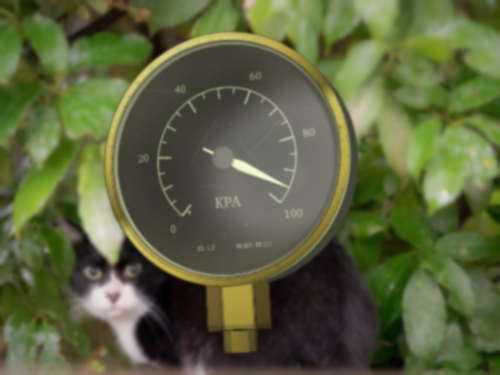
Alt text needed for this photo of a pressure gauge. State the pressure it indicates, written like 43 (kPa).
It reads 95 (kPa)
